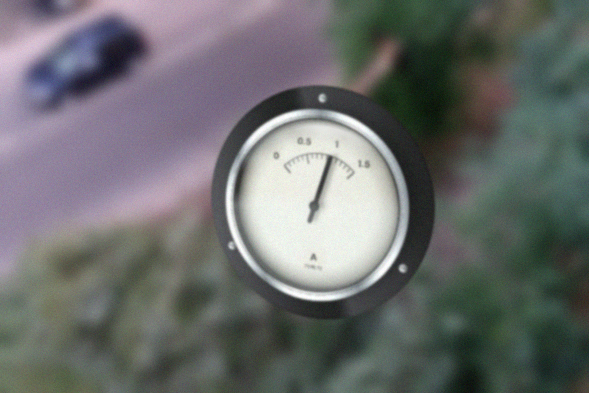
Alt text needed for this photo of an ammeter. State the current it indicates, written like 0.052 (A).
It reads 1 (A)
